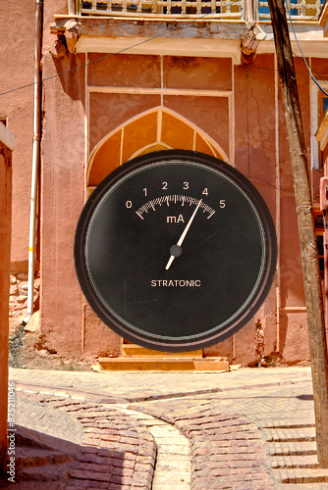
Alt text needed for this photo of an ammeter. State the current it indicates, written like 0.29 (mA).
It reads 4 (mA)
